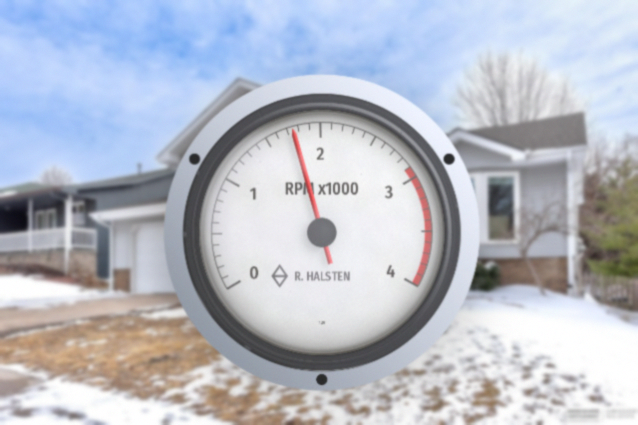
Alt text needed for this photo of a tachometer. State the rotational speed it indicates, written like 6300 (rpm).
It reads 1750 (rpm)
